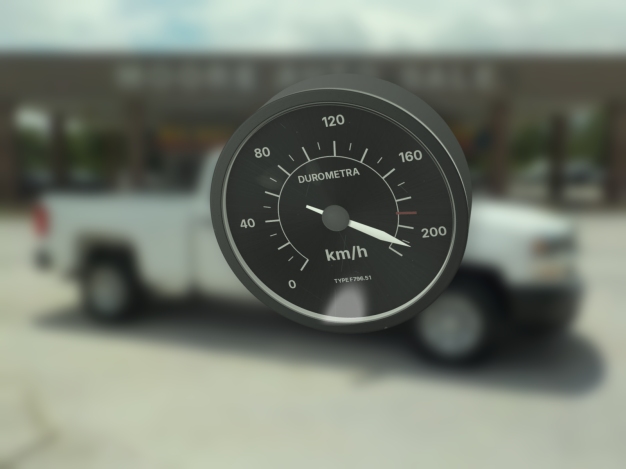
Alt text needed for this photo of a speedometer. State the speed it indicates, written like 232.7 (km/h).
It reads 210 (km/h)
